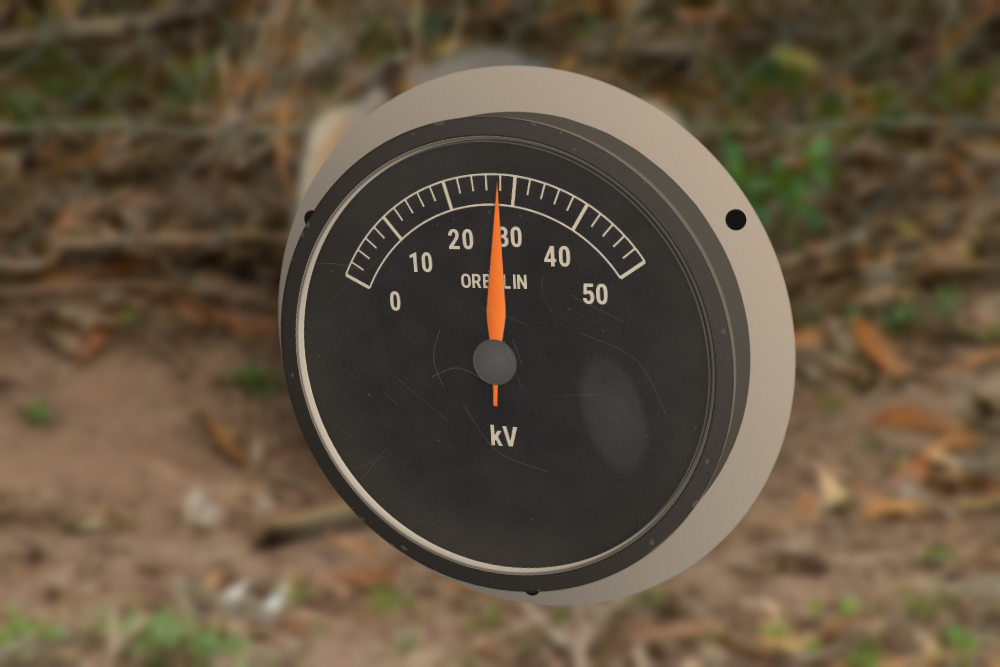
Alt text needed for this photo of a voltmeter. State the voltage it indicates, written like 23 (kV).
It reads 28 (kV)
